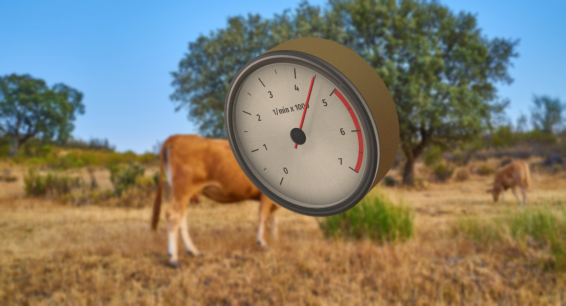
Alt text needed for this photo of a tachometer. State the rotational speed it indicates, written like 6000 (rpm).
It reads 4500 (rpm)
